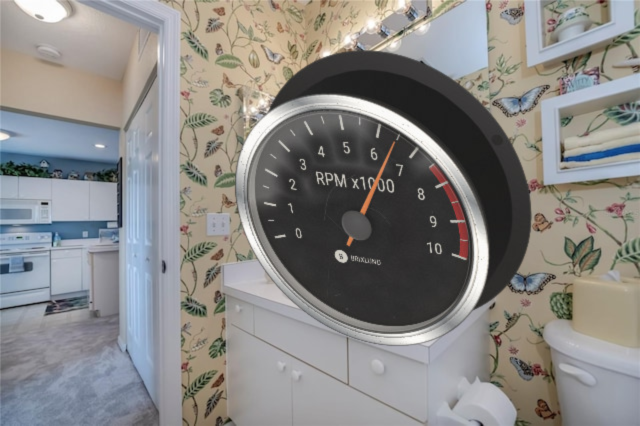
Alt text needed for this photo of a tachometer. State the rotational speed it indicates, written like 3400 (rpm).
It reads 6500 (rpm)
